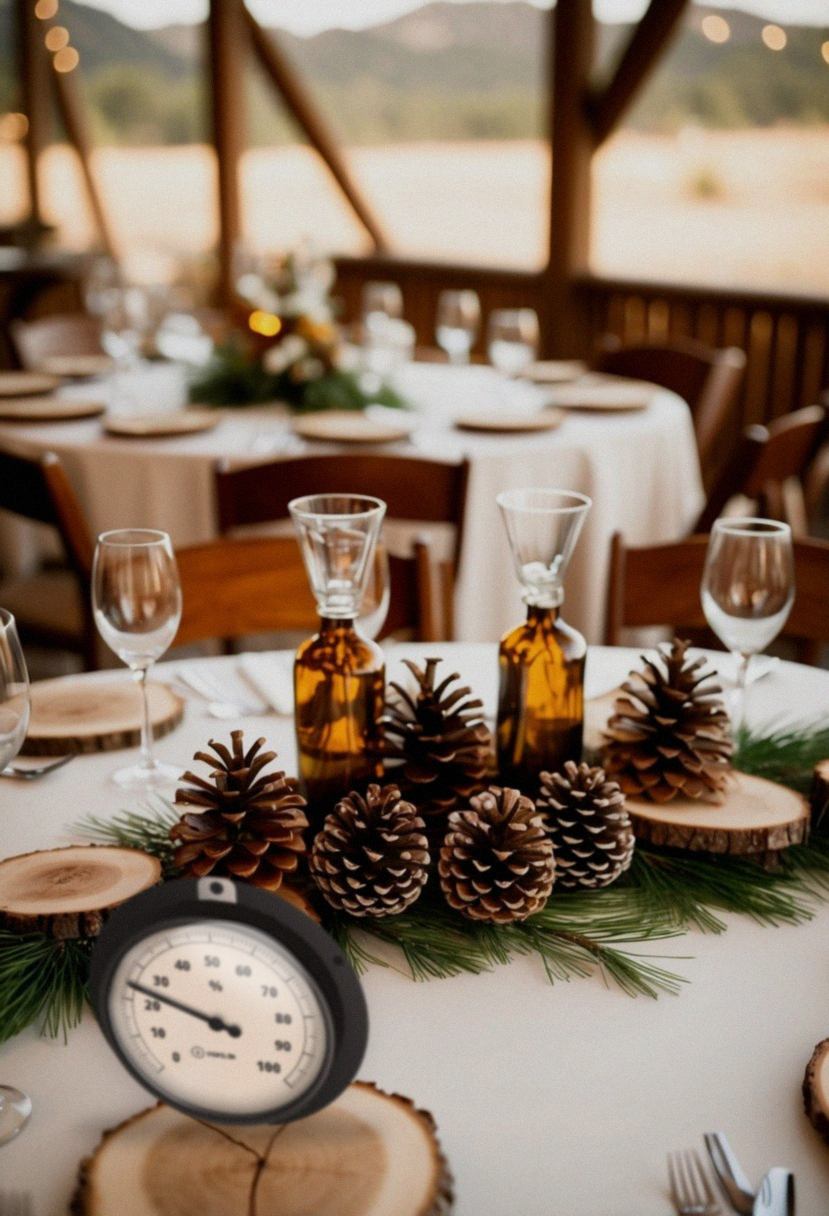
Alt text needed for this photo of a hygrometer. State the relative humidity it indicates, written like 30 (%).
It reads 25 (%)
